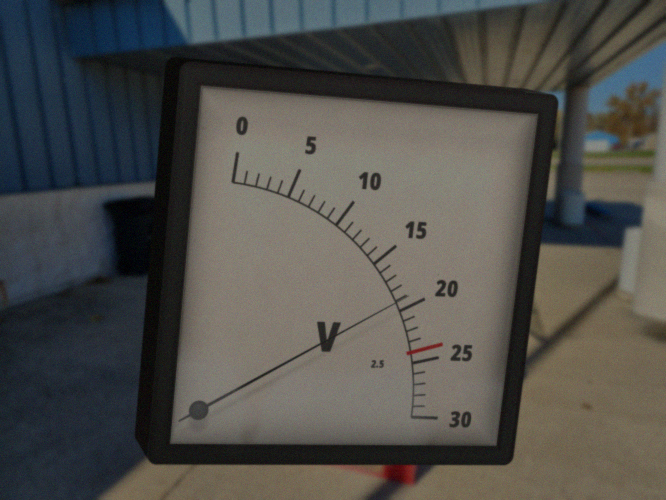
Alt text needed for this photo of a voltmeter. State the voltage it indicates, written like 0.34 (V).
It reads 19 (V)
